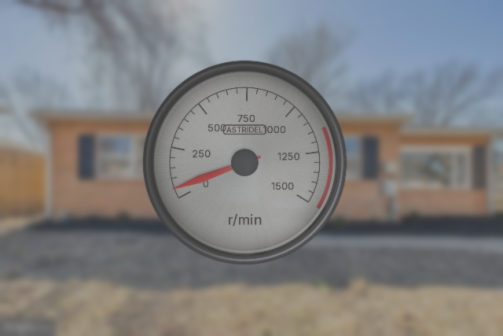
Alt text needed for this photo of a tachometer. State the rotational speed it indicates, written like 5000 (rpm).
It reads 50 (rpm)
